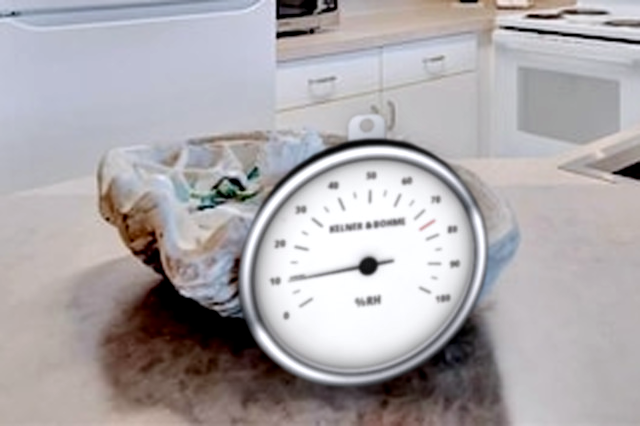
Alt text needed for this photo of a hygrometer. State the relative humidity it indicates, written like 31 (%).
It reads 10 (%)
